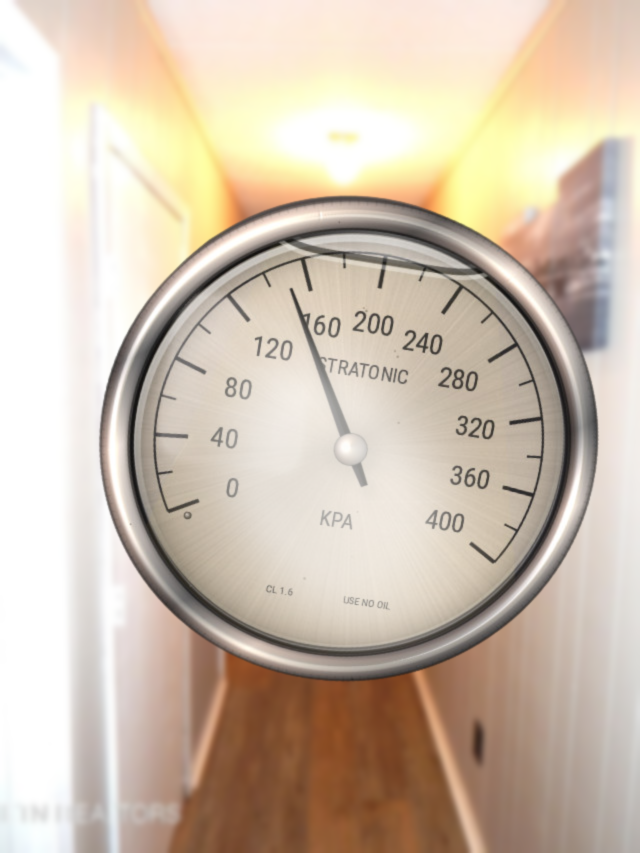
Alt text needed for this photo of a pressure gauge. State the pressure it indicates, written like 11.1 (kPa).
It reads 150 (kPa)
